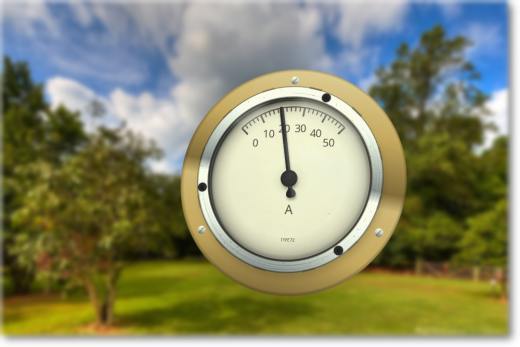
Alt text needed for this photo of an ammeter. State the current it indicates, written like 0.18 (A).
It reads 20 (A)
